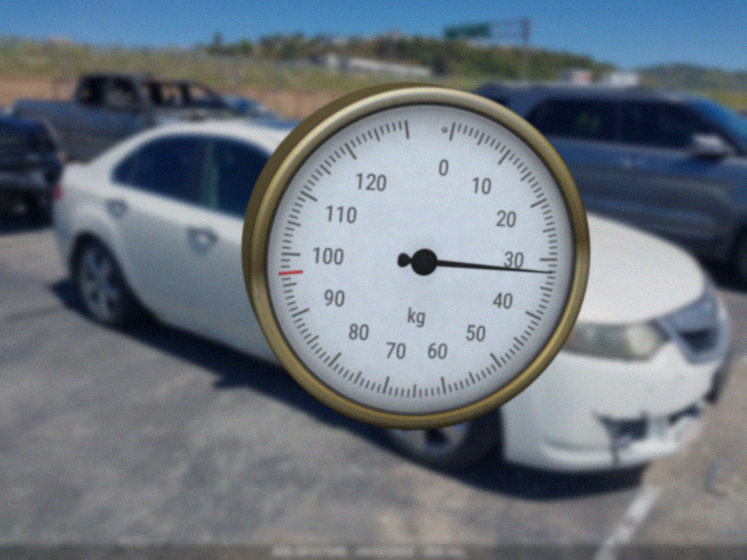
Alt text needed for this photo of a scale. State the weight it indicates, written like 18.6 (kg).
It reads 32 (kg)
